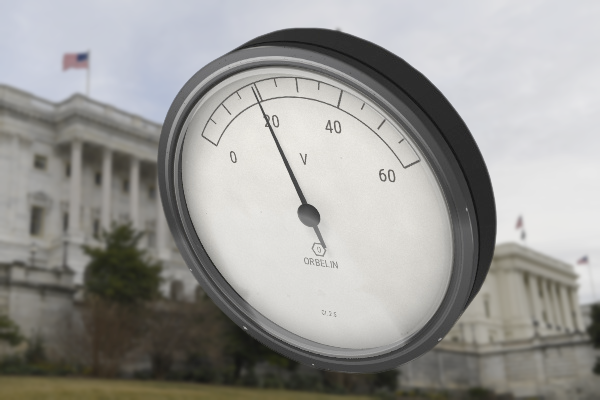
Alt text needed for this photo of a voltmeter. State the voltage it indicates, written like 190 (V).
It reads 20 (V)
